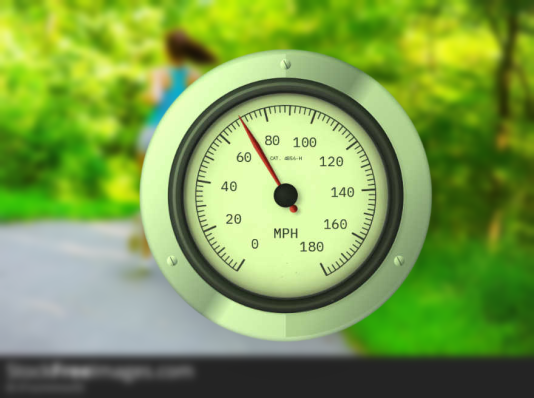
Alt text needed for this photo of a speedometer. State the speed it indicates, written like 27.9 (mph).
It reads 70 (mph)
